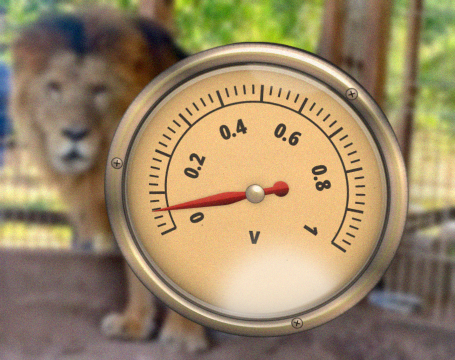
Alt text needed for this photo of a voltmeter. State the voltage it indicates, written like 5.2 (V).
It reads 0.06 (V)
